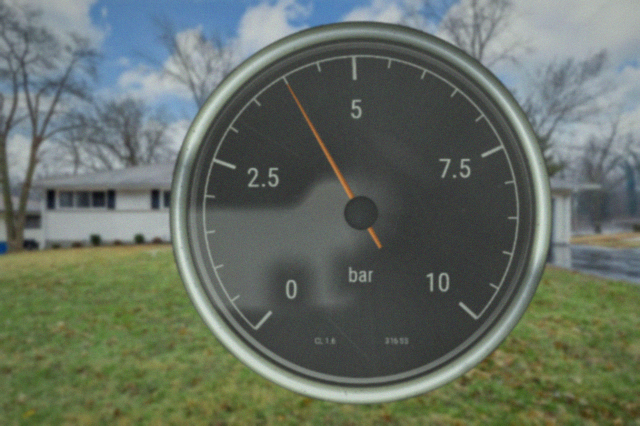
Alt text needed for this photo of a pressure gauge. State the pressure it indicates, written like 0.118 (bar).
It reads 4 (bar)
